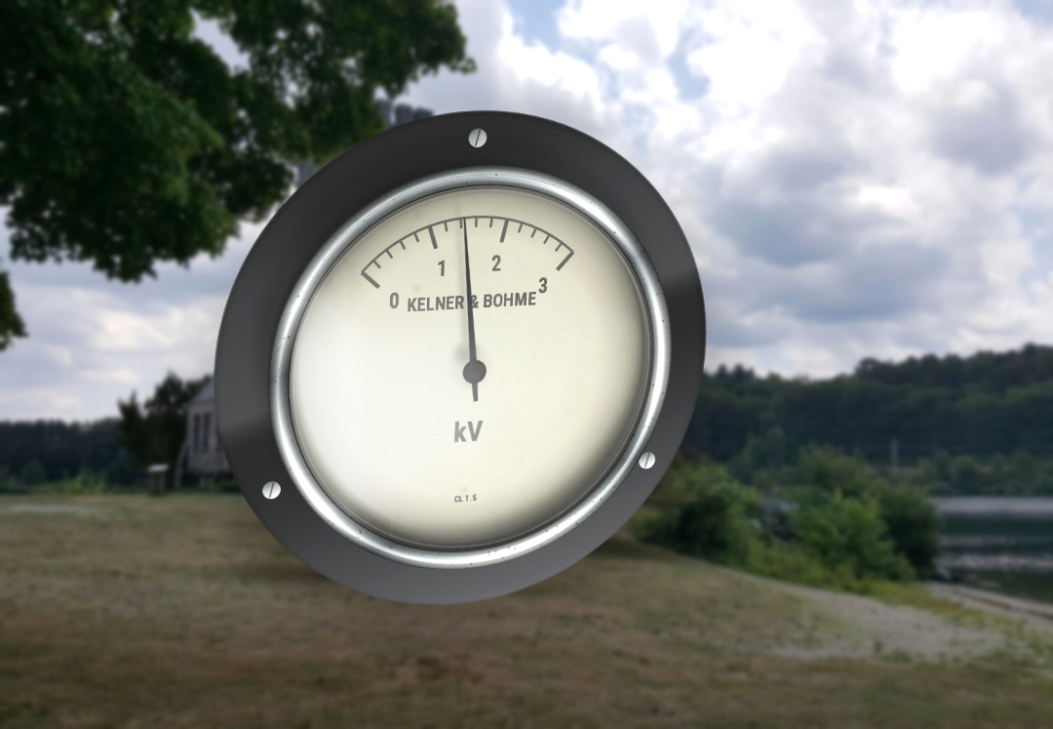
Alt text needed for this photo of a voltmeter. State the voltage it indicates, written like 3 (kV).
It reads 1.4 (kV)
